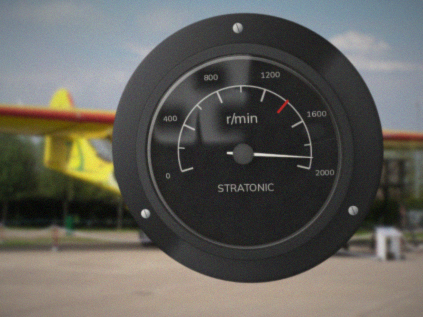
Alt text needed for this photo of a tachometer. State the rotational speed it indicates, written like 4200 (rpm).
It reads 1900 (rpm)
